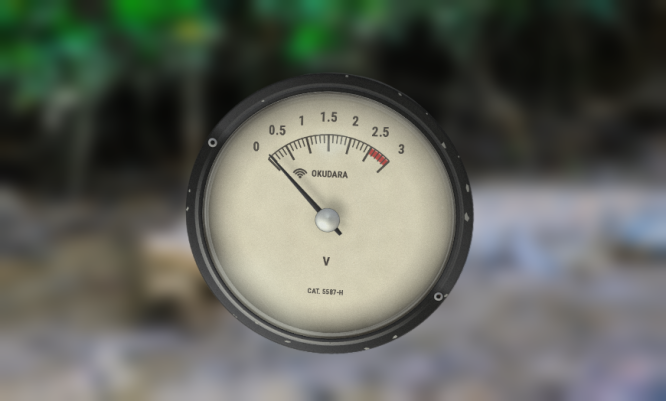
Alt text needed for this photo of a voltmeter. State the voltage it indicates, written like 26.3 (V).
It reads 0.1 (V)
